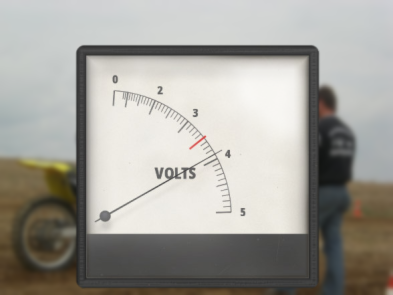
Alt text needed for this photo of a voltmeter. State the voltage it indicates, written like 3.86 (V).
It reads 3.9 (V)
